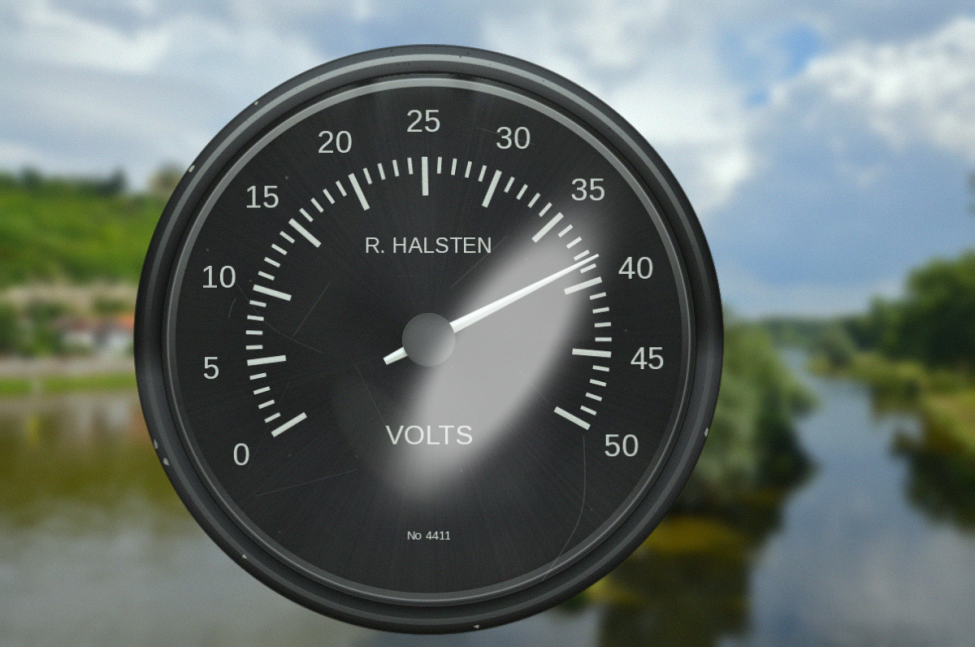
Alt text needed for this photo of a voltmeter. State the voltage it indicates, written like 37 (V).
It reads 38.5 (V)
